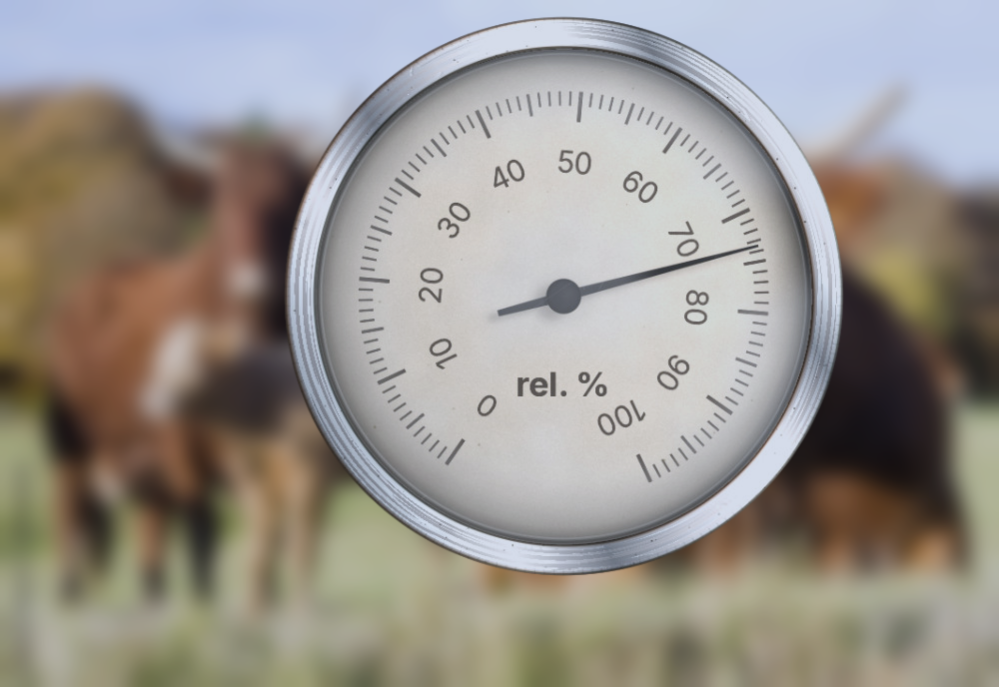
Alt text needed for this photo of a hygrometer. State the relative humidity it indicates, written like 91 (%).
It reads 73.5 (%)
